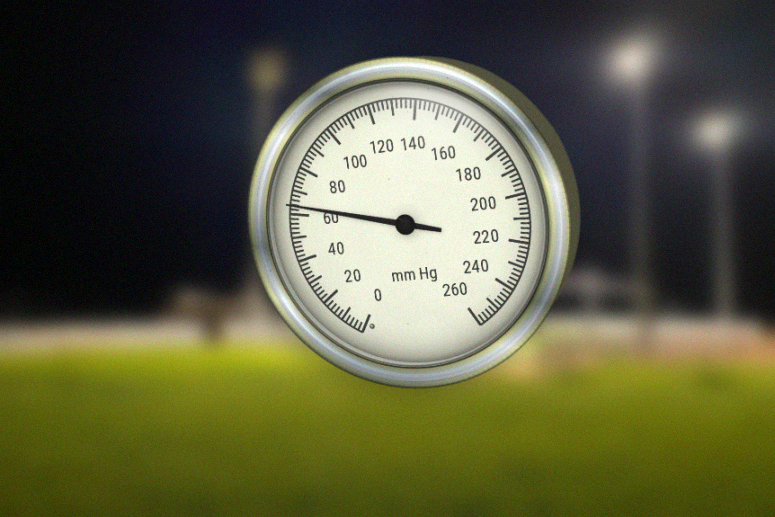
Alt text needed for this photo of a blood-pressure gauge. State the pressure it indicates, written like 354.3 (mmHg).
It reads 64 (mmHg)
